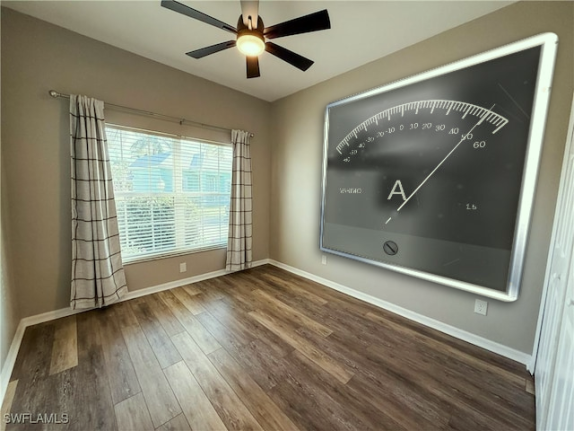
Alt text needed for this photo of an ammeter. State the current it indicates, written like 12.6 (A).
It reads 50 (A)
